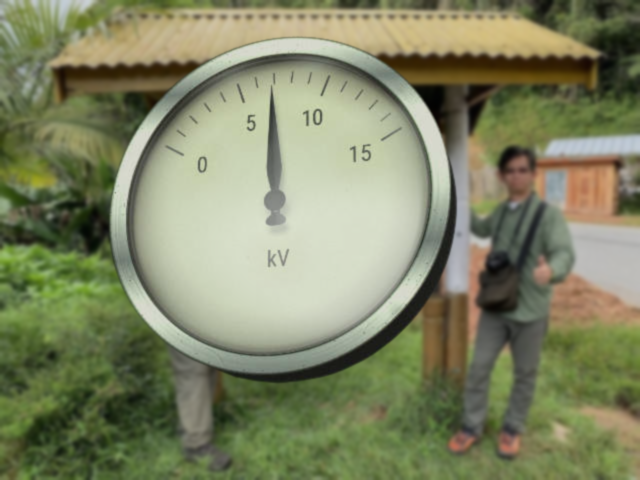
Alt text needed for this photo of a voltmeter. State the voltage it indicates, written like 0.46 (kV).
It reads 7 (kV)
